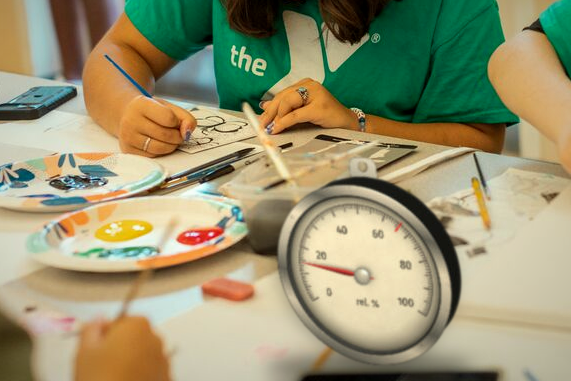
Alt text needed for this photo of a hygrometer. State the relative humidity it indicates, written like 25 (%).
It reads 15 (%)
